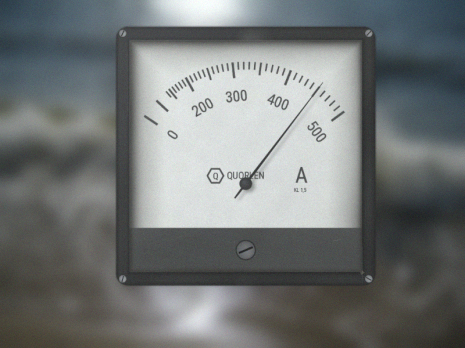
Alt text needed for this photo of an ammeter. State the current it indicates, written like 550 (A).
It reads 450 (A)
